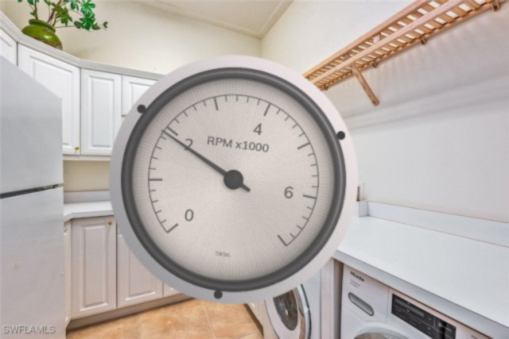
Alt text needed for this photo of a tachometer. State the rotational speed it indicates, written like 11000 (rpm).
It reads 1900 (rpm)
